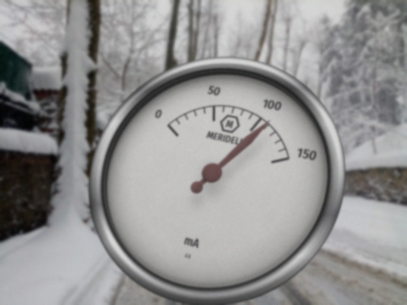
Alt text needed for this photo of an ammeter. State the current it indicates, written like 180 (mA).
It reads 110 (mA)
